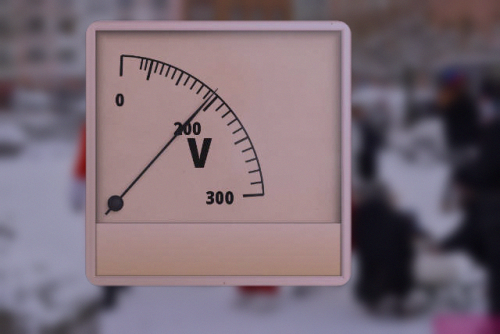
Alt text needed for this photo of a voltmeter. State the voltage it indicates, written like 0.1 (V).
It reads 195 (V)
